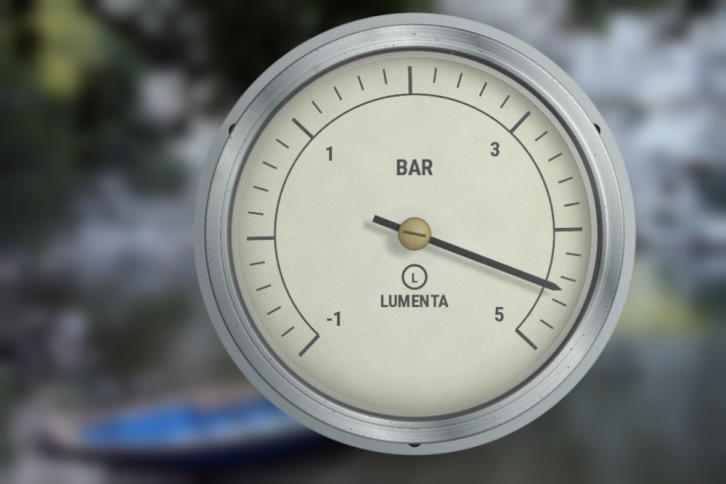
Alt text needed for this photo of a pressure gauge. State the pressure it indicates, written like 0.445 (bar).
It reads 4.5 (bar)
